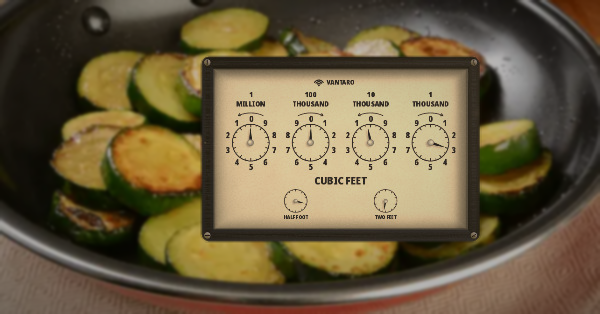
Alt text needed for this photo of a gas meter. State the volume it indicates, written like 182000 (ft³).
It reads 300 (ft³)
